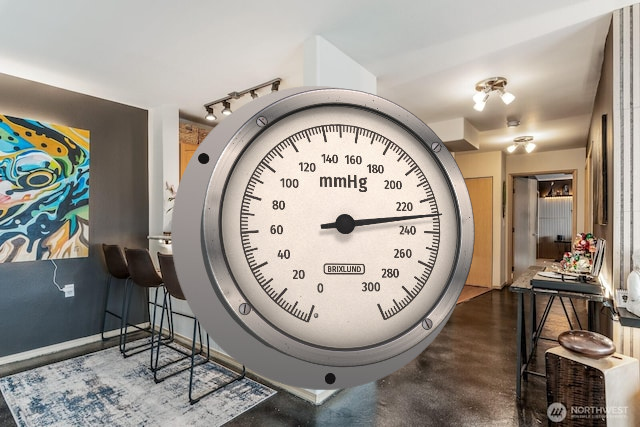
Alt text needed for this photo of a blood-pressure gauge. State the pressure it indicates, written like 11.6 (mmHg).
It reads 230 (mmHg)
